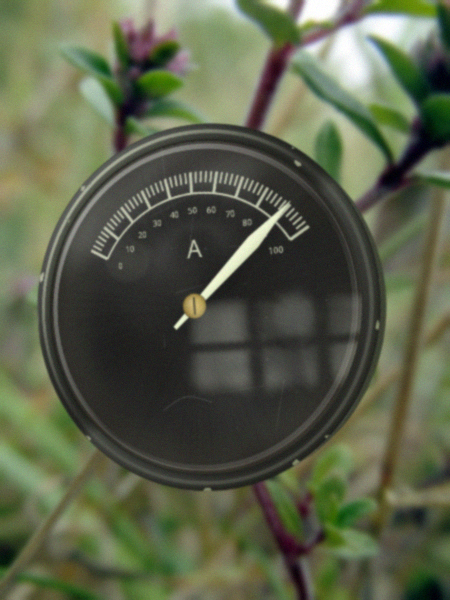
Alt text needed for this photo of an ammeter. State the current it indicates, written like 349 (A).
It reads 90 (A)
